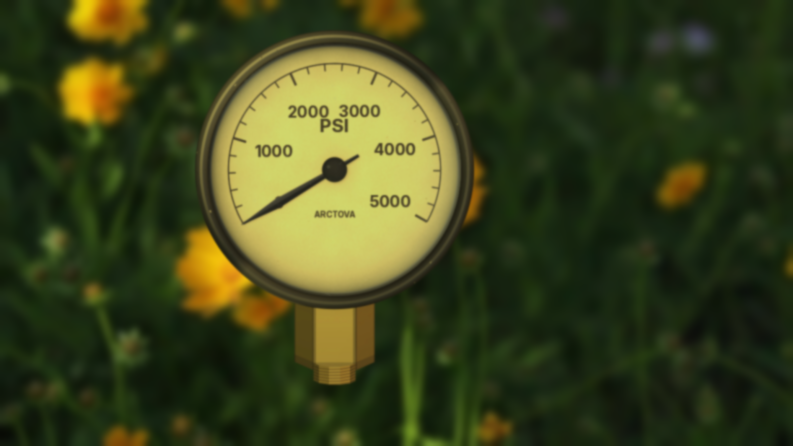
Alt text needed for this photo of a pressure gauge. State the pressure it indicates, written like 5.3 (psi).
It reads 0 (psi)
